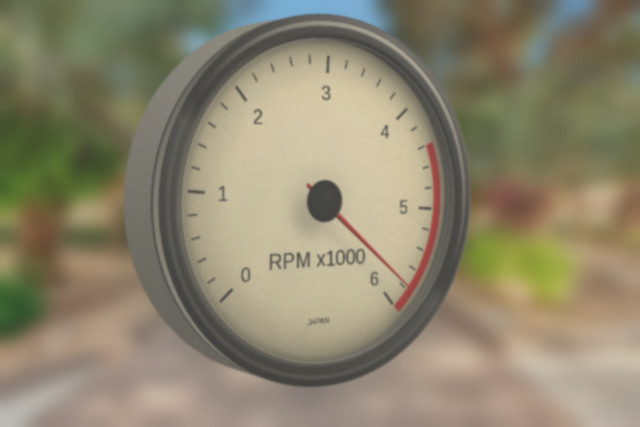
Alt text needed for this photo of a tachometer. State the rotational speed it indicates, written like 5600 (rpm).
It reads 5800 (rpm)
